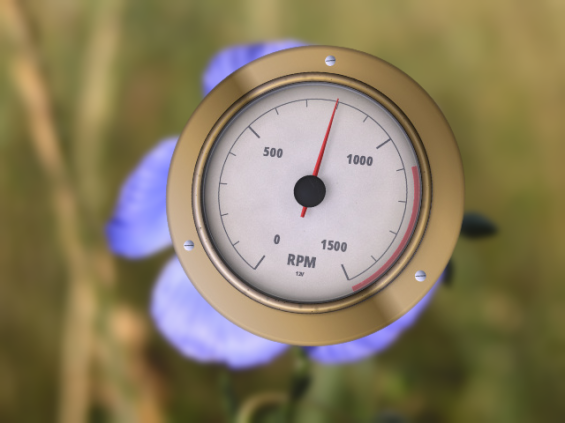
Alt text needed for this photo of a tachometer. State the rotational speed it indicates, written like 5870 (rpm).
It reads 800 (rpm)
